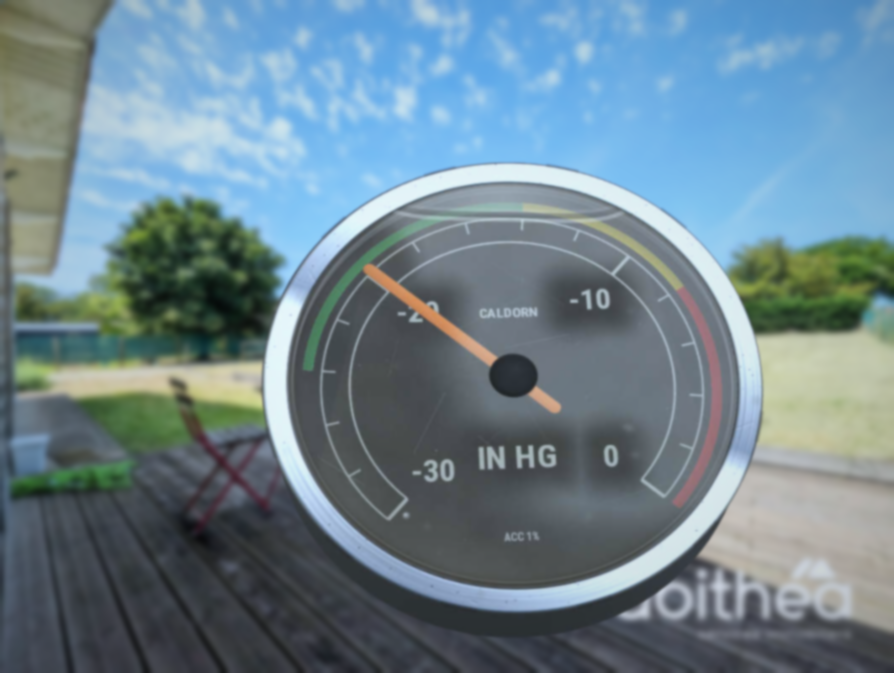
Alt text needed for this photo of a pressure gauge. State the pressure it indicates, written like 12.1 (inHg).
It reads -20 (inHg)
